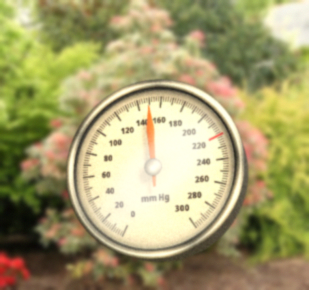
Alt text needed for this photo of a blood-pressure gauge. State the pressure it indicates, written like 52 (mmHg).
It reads 150 (mmHg)
